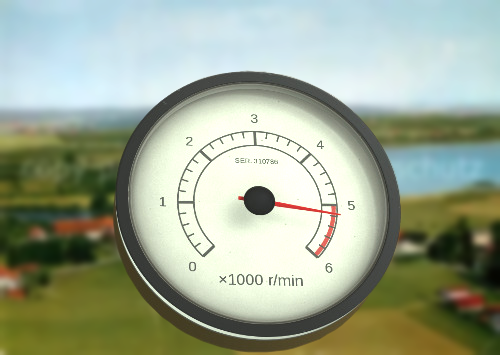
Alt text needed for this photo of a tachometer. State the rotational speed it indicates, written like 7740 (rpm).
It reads 5200 (rpm)
